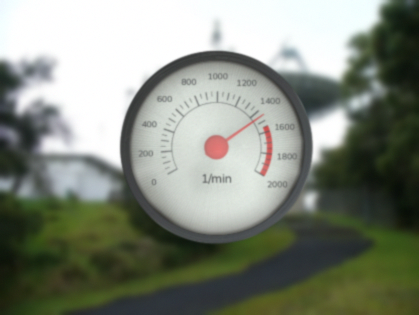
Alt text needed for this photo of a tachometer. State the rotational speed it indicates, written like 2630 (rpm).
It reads 1450 (rpm)
